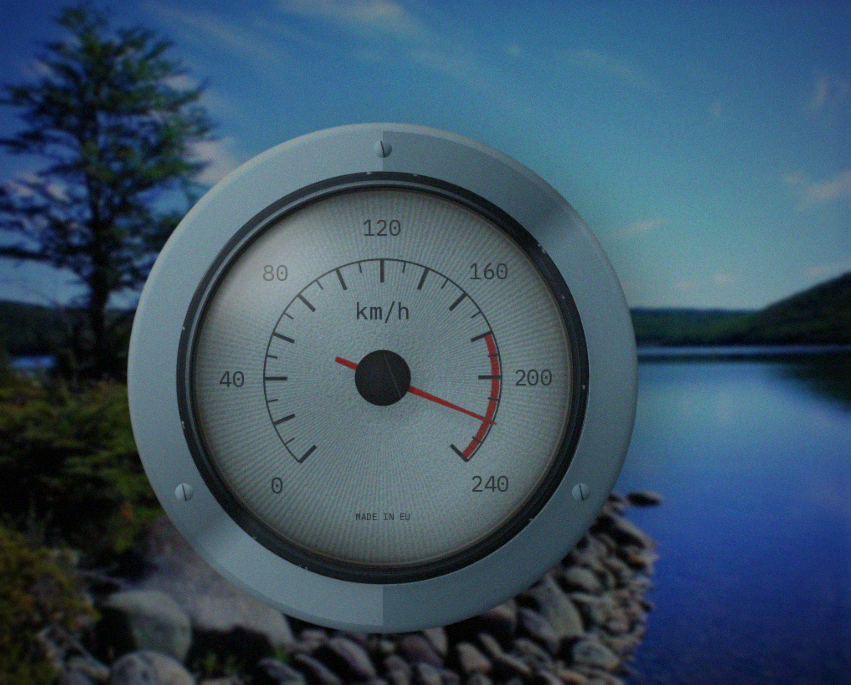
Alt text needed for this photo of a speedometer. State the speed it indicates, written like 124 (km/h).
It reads 220 (km/h)
